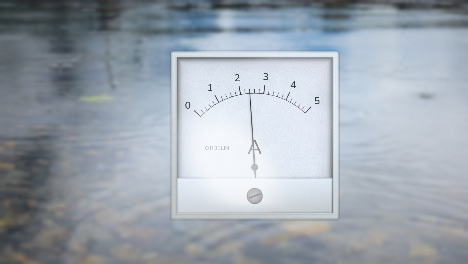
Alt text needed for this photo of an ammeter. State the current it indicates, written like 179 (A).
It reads 2.4 (A)
